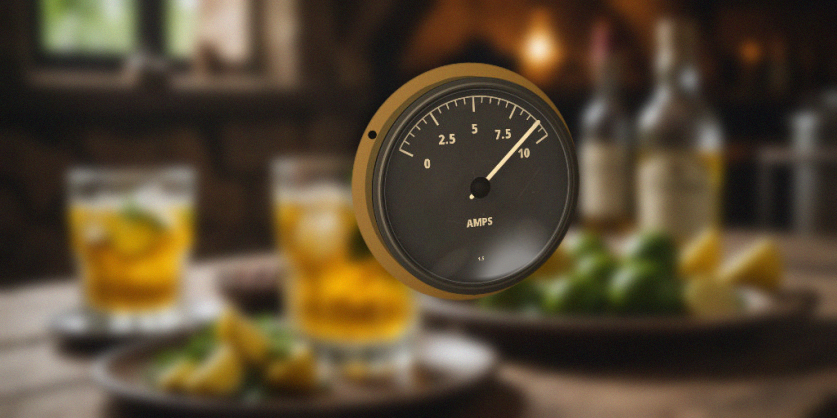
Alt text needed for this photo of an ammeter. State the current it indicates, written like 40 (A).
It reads 9 (A)
